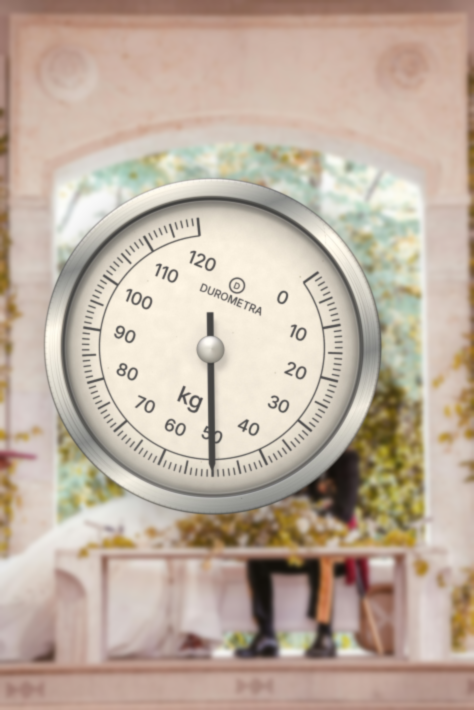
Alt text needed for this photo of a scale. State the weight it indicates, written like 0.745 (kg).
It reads 50 (kg)
